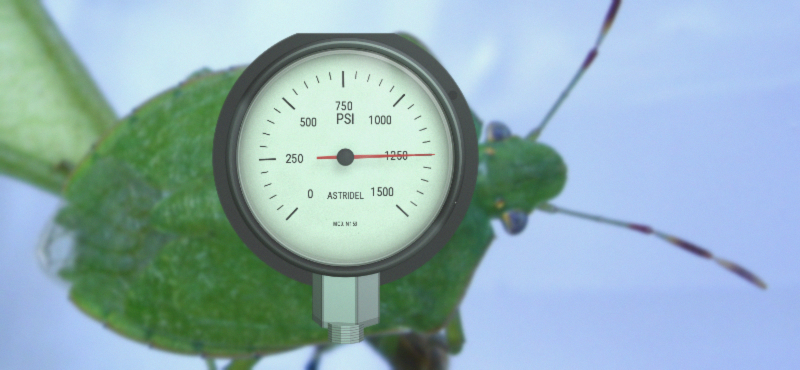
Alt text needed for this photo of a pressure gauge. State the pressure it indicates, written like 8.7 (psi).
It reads 1250 (psi)
